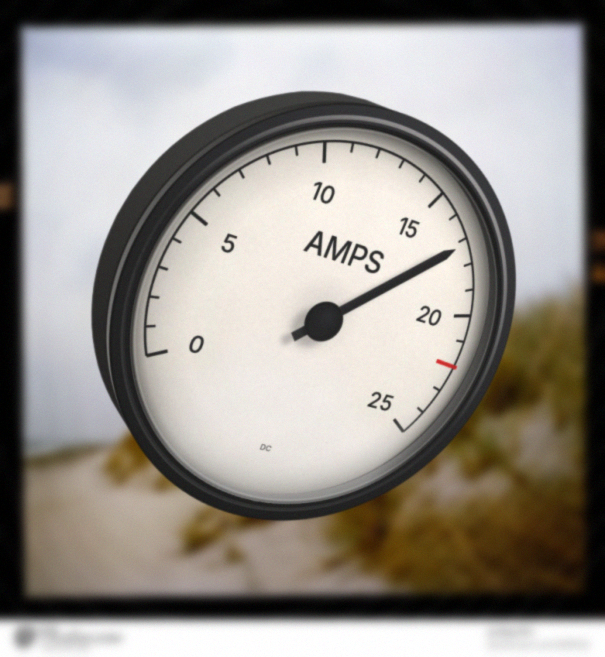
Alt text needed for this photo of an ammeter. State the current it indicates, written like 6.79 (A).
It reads 17 (A)
